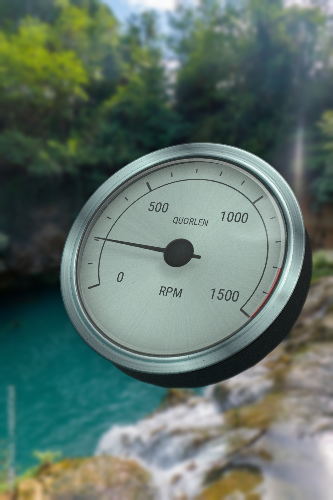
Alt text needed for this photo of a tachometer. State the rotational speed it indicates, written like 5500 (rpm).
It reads 200 (rpm)
